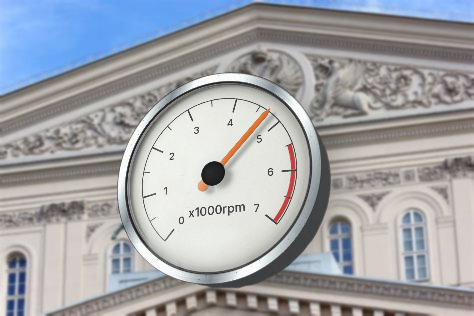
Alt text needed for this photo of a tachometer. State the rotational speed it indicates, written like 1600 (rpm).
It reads 4750 (rpm)
